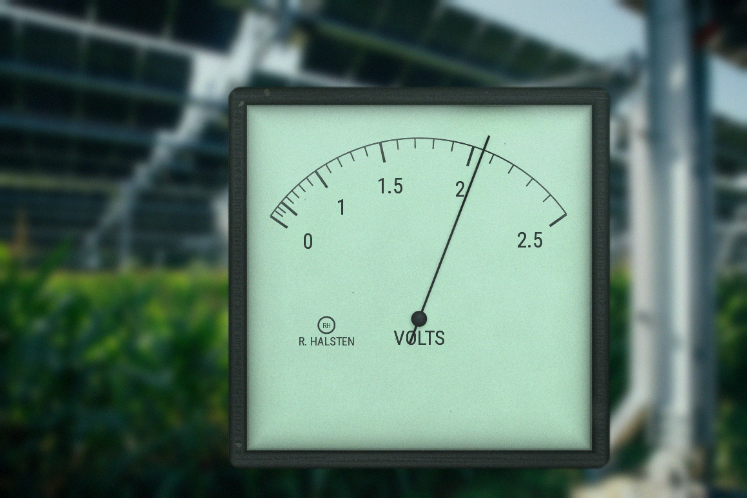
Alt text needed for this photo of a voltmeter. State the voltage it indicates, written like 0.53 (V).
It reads 2.05 (V)
